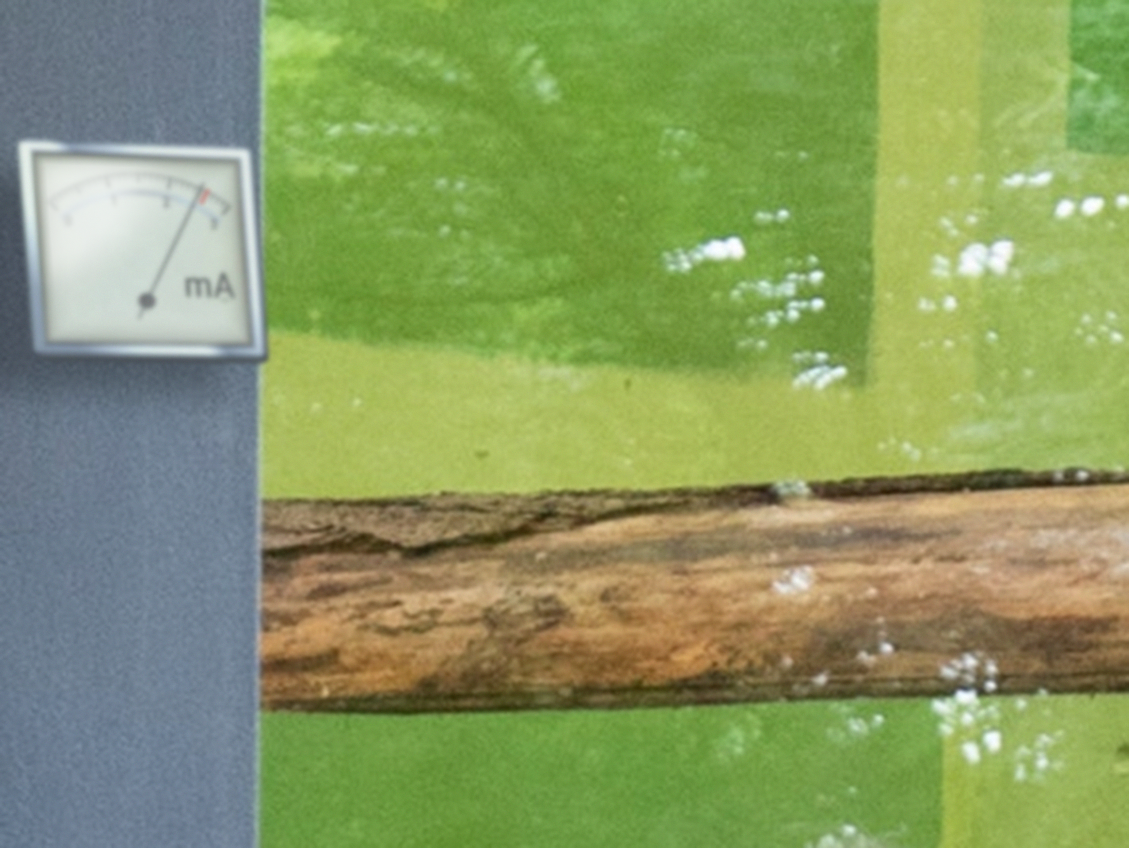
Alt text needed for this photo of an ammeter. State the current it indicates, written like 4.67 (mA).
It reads 2.5 (mA)
